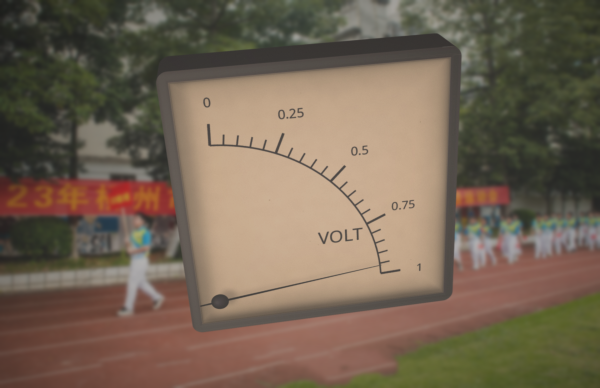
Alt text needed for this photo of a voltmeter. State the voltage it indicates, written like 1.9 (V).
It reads 0.95 (V)
